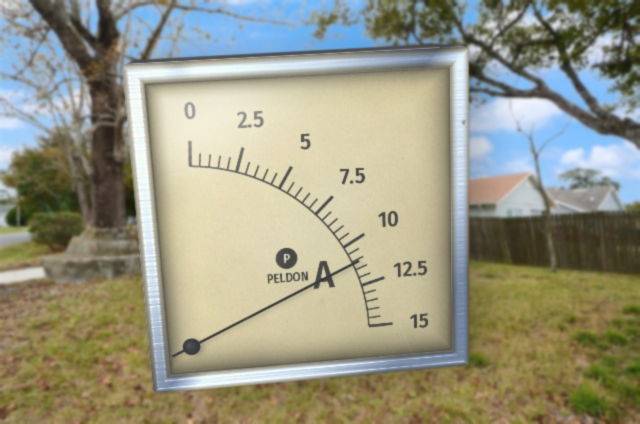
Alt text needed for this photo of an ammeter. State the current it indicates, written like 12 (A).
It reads 11 (A)
